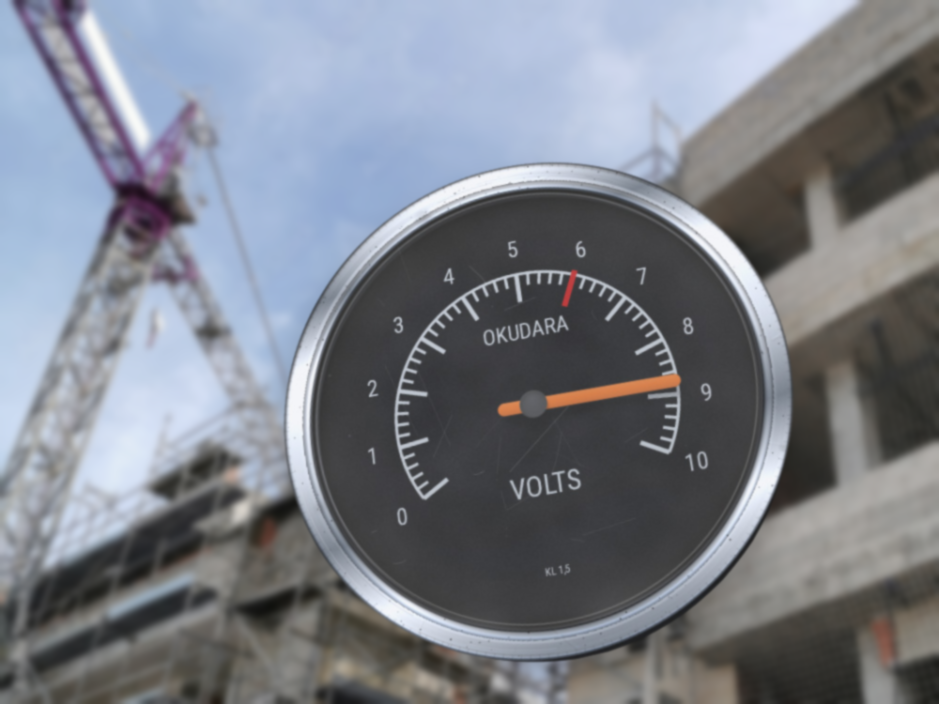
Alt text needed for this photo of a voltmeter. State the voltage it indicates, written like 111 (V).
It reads 8.8 (V)
